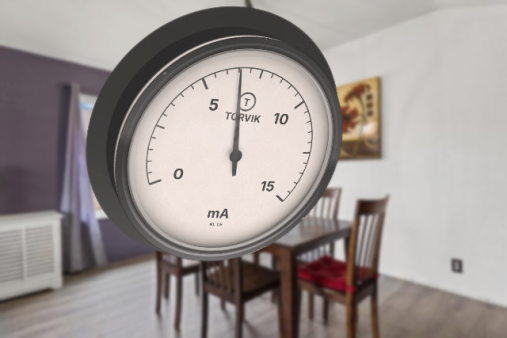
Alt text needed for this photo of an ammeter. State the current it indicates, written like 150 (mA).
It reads 6.5 (mA)
